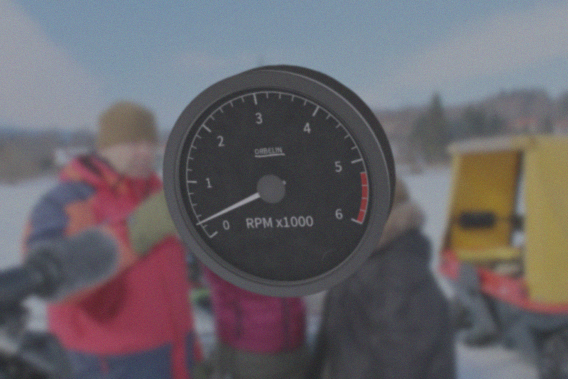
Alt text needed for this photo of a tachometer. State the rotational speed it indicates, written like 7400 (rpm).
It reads 300 (rpm)
